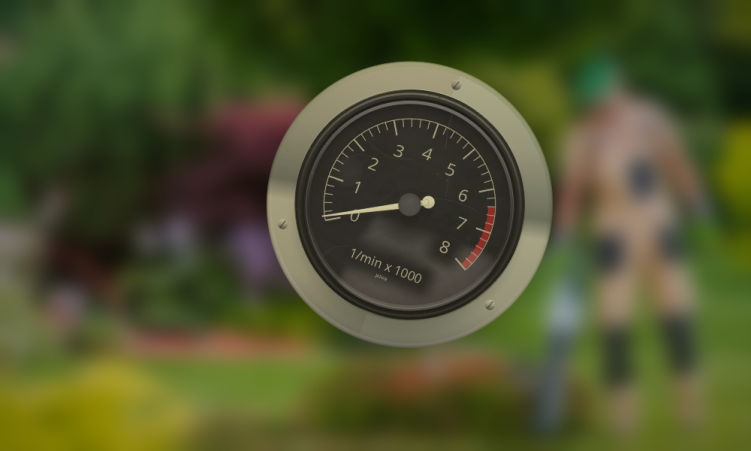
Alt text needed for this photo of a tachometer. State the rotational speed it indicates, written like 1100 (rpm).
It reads 100 (rpm)
